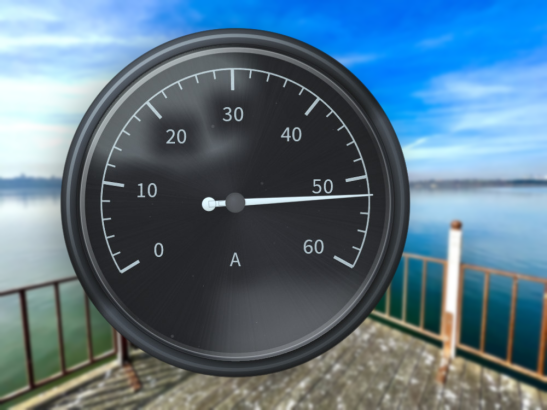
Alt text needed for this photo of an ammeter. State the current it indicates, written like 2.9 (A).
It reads 52 (A)
